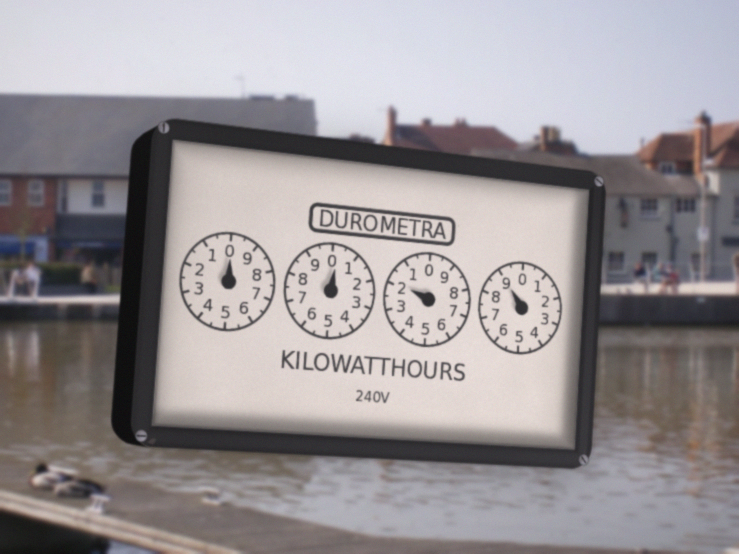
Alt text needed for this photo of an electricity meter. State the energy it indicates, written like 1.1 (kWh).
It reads 19 (kWh)
